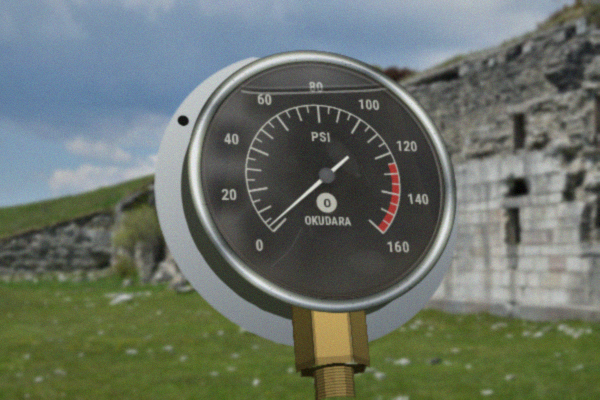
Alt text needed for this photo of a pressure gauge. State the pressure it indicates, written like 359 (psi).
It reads 2.5 (psi)
